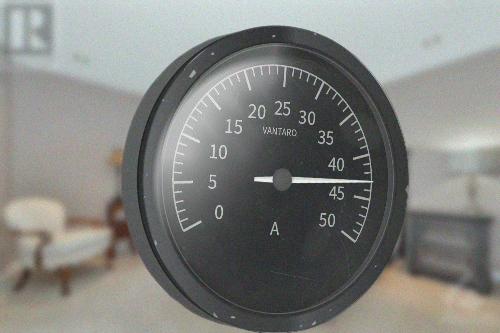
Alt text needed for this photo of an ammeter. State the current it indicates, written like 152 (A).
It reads 43 (A)
